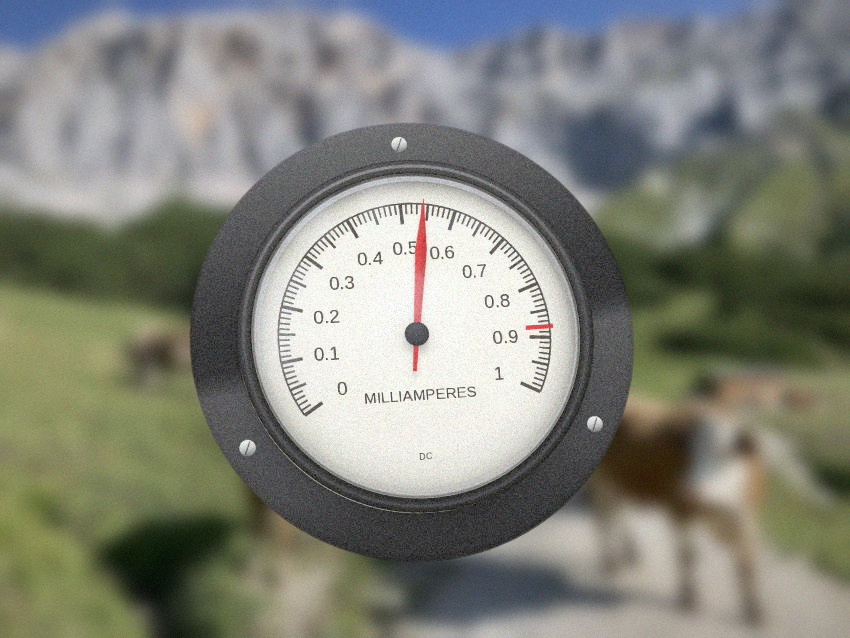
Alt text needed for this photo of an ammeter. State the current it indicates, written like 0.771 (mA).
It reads 0.54 (mA)
